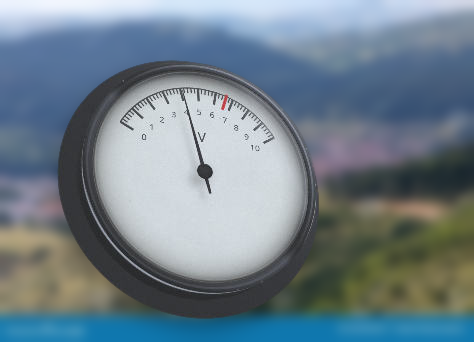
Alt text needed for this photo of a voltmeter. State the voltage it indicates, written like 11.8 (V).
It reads 4 (V)
